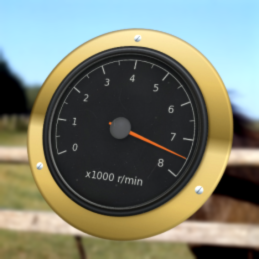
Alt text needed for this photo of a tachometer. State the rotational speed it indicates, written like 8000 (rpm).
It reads 7500 (rpm)
